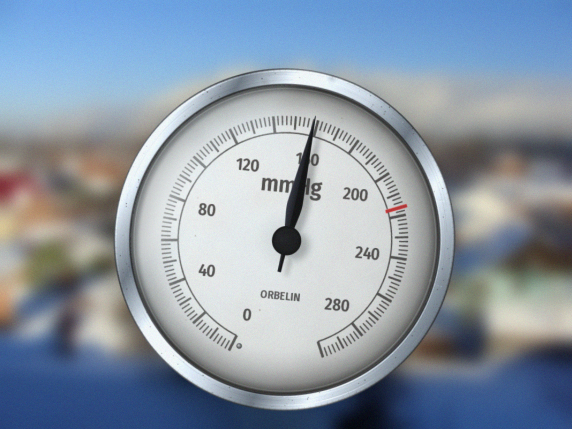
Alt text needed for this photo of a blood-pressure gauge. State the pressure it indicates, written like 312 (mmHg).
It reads 158 (mmHg)
